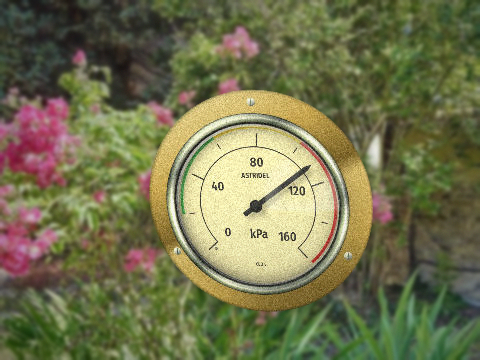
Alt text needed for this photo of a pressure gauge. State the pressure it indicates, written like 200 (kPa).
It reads 110 (kPa)
